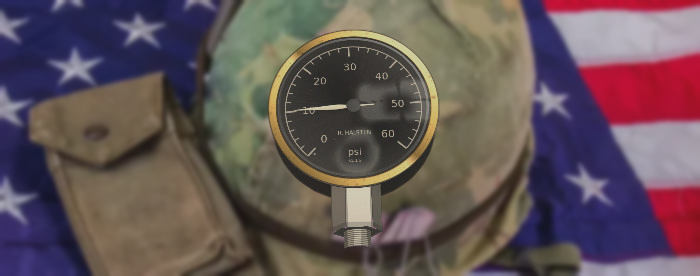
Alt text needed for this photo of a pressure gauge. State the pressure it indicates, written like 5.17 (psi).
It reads 10 (psi)
